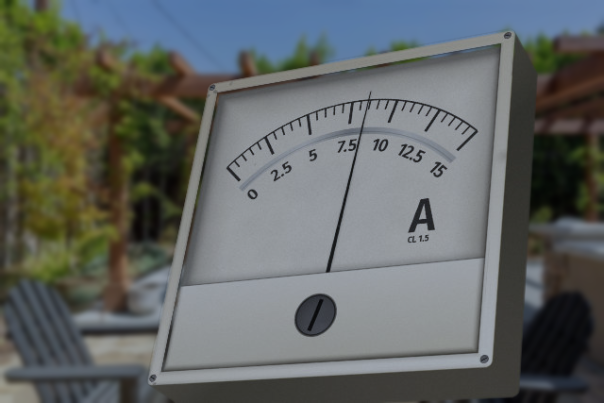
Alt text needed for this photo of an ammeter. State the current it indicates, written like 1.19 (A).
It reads 8.5 (A)
